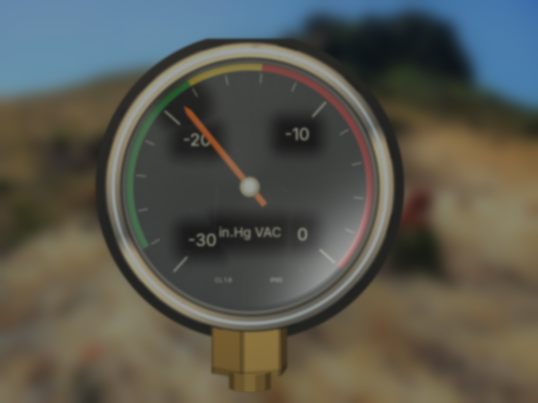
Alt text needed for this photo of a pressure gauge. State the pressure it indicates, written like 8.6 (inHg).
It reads -19 (inHg)
